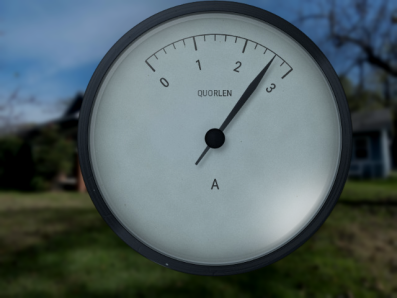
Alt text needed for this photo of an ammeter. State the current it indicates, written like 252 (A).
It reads 2.6 (A)
